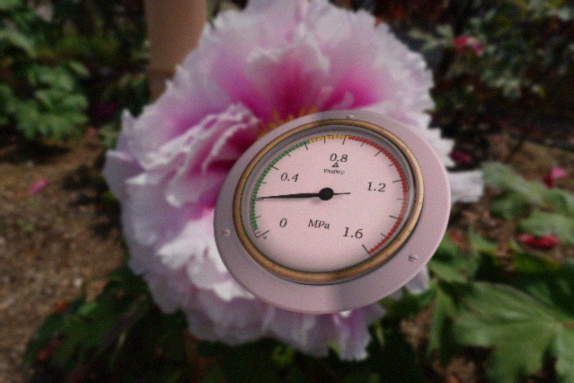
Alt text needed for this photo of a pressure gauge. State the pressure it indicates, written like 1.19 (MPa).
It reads 0.2 (MPa)
